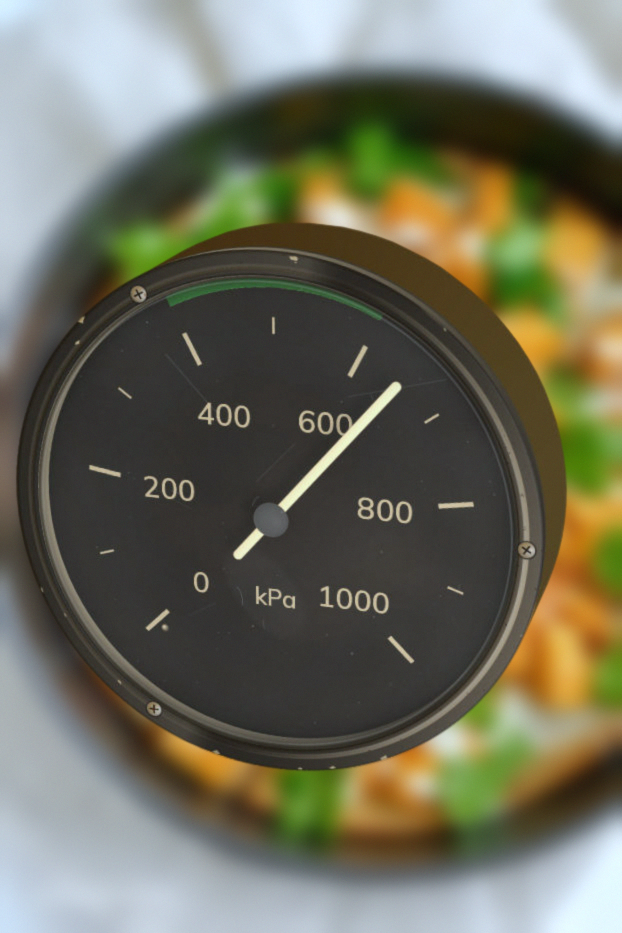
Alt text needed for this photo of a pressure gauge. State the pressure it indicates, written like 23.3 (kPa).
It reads 650 (kPa)
